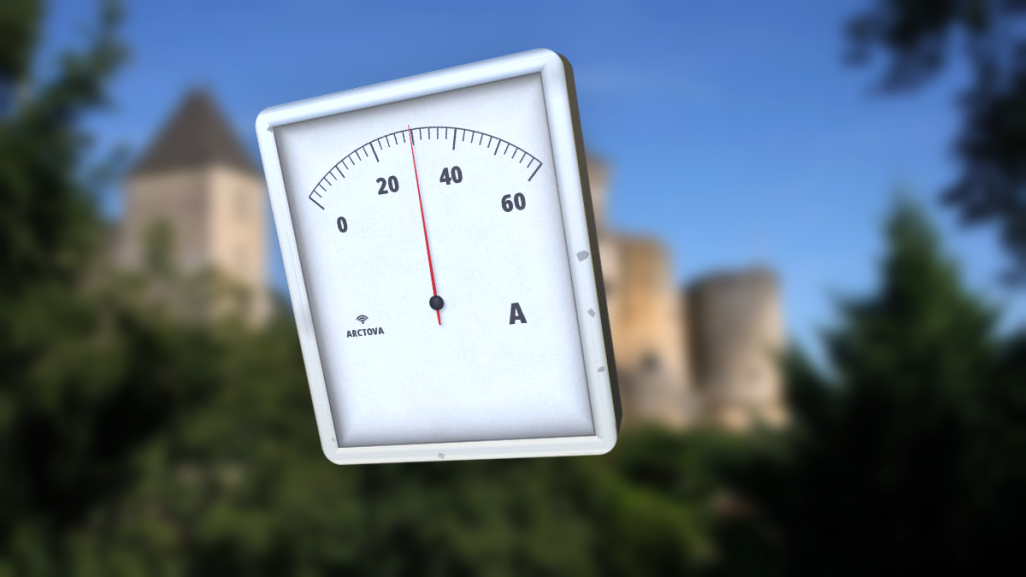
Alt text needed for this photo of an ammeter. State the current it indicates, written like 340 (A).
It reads 30 (A)
